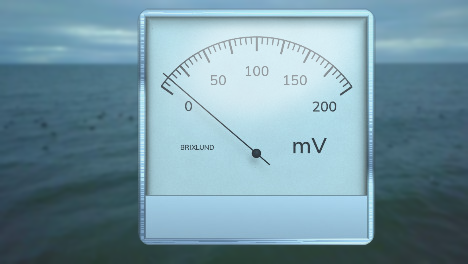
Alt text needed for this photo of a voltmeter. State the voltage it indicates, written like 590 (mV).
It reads 10 (mV)
